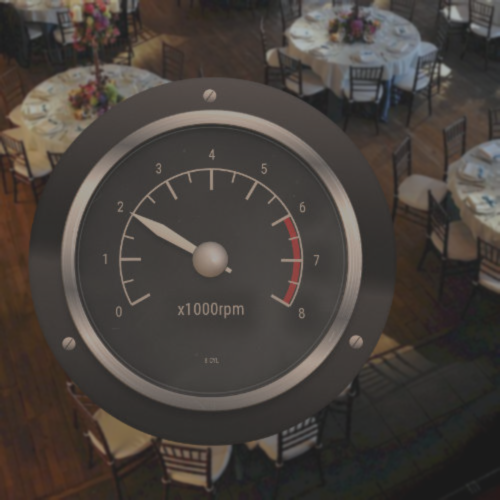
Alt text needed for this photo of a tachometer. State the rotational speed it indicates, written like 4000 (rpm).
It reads 2000 (rpm)
